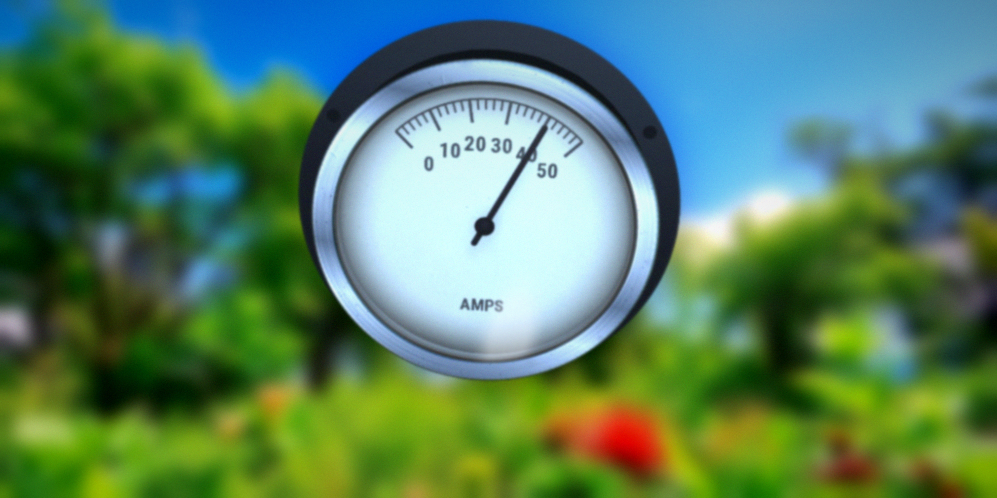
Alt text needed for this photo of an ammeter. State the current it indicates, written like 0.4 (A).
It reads 40 (A)
